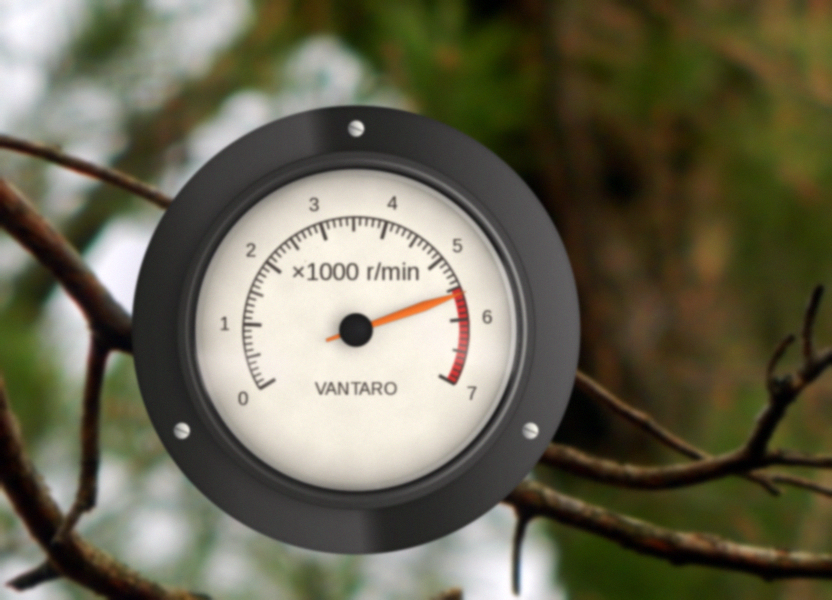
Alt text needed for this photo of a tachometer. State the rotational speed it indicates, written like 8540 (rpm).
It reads 5600 (rpm)
